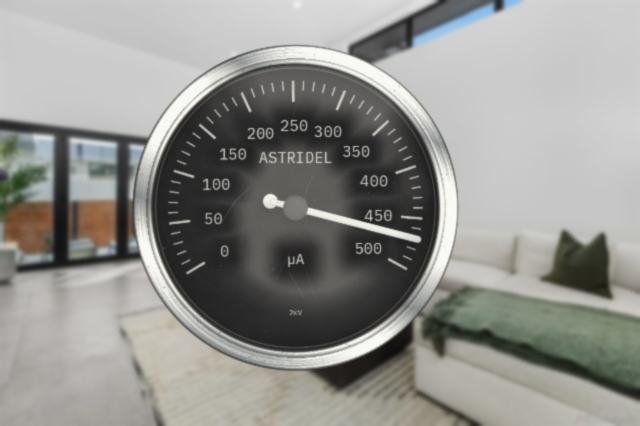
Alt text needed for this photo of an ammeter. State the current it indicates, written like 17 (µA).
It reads 470 (µA)
